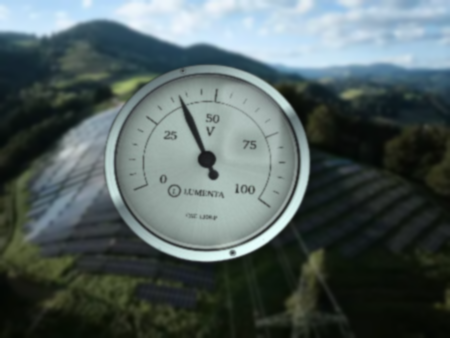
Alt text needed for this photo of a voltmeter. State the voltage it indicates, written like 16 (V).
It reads 37.5 (V)
